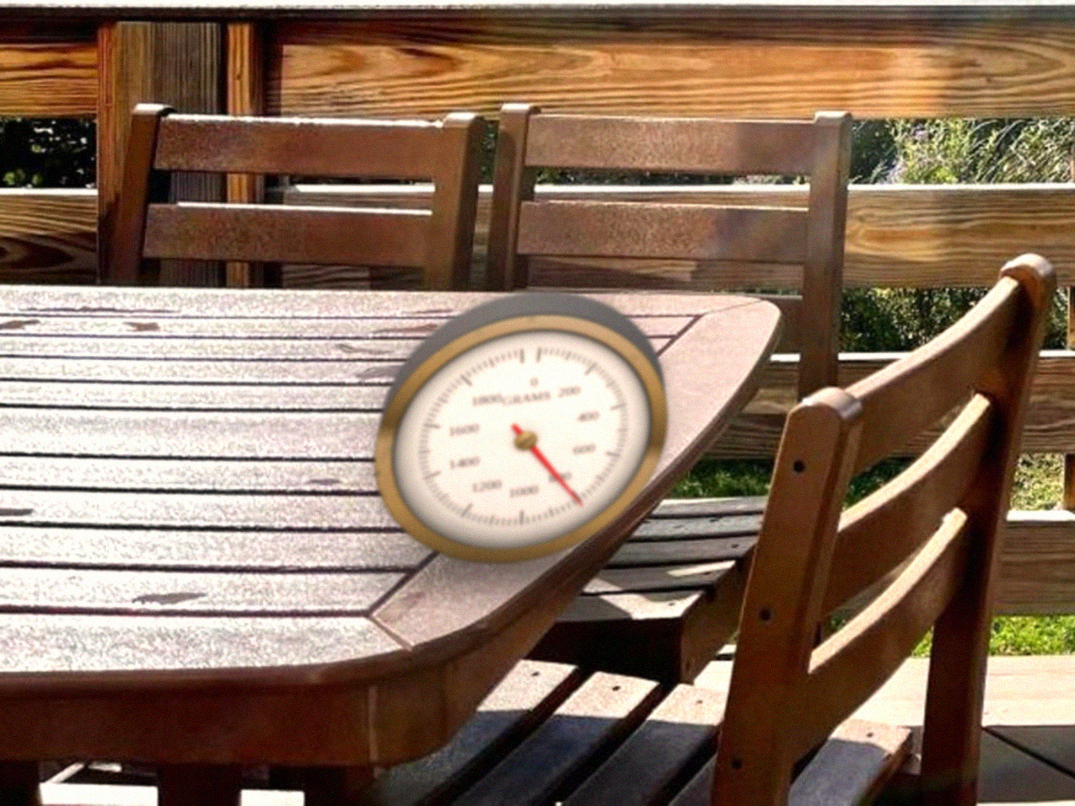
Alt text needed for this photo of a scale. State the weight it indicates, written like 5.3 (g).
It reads 800 (g)
